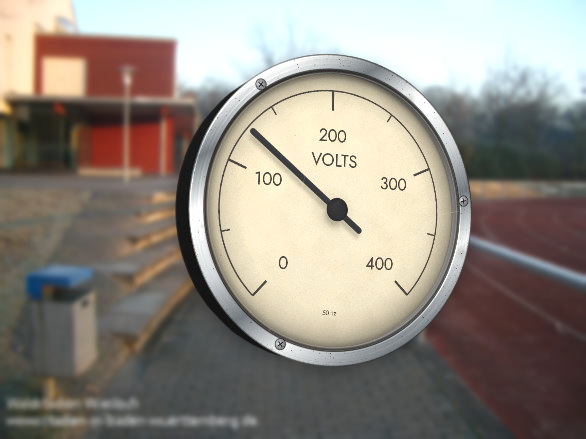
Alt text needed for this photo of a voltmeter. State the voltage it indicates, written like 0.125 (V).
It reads 125 (V)
